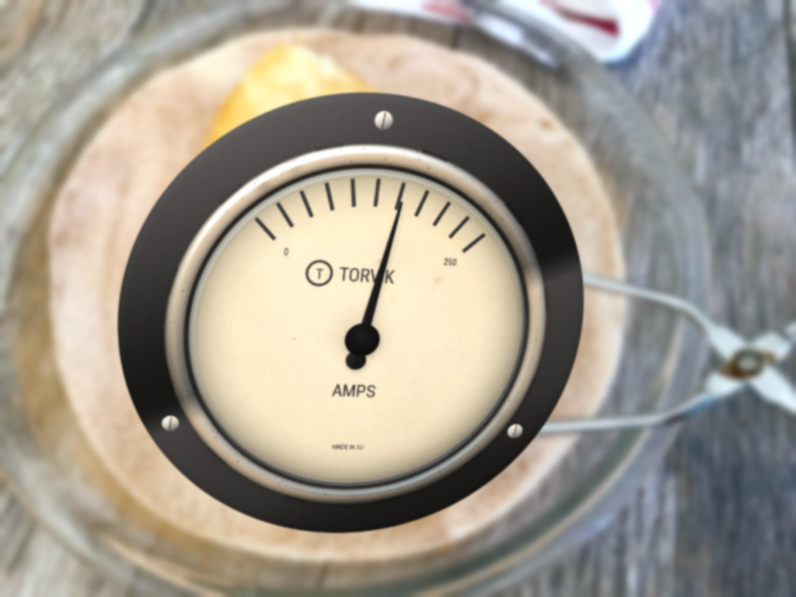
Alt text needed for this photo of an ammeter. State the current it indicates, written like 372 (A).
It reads 150 (A)
